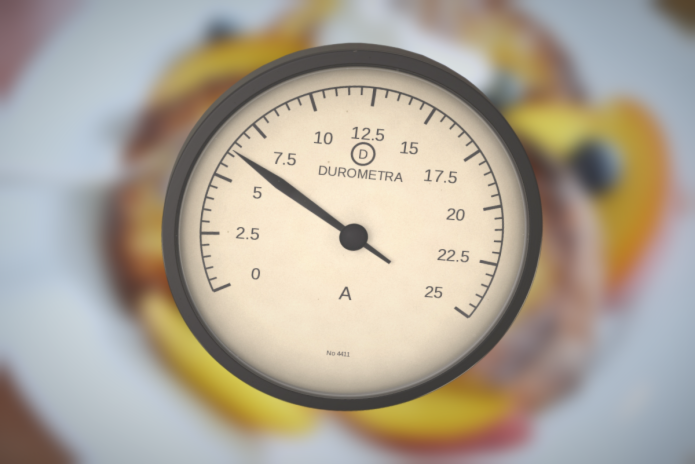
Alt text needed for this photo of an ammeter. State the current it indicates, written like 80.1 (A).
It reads 6.25 (A)
